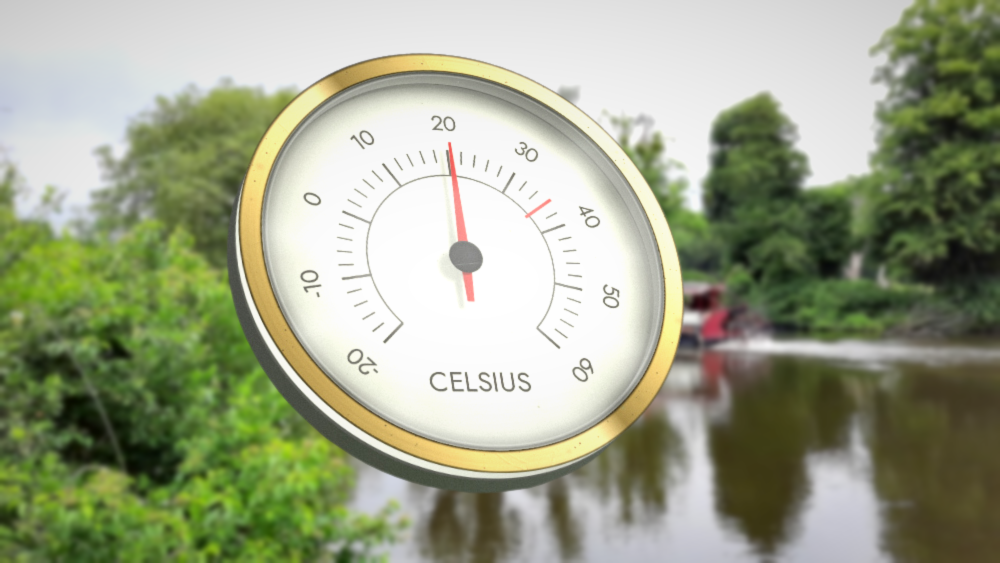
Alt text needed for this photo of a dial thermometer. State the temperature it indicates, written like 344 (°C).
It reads 20 (°C)
